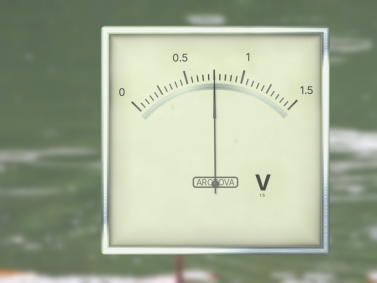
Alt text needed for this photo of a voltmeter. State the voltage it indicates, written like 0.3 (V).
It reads 0.75 (V)
